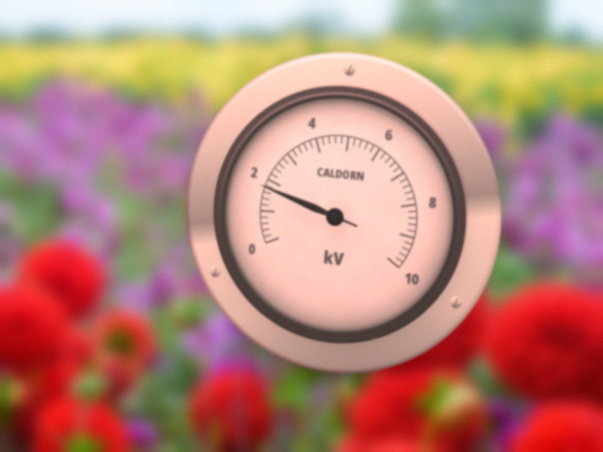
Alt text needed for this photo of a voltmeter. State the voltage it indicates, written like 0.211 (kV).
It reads 1.8 (kV)
